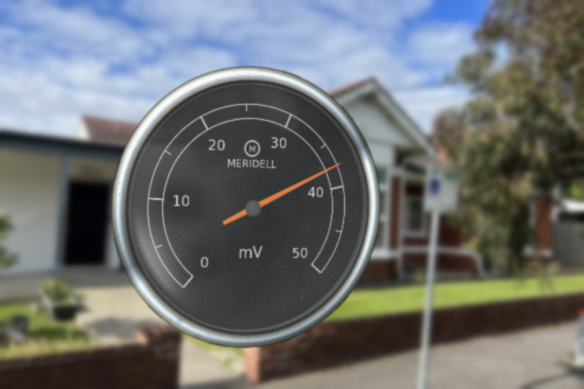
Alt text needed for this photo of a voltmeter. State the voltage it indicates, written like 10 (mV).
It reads 37.5 (mV)
